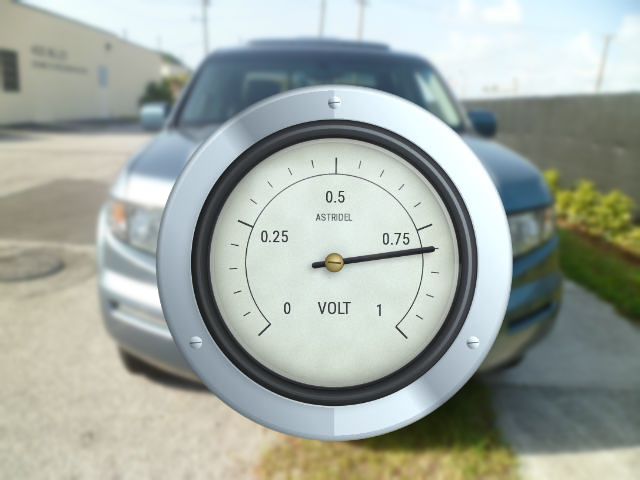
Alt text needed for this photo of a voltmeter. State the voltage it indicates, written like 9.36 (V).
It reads 0.8 (V)
